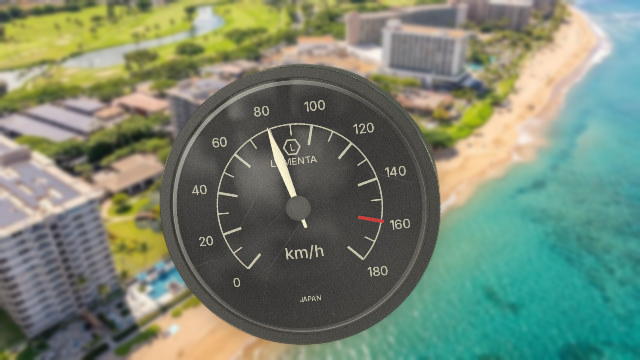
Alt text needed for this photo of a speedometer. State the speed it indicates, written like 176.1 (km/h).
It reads 80 (km/h)
